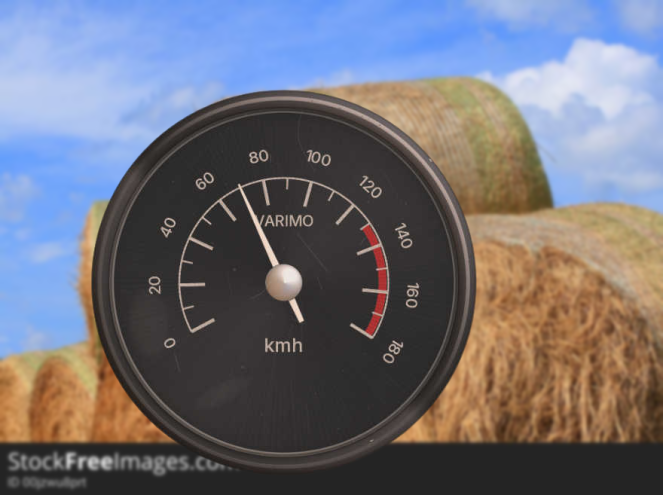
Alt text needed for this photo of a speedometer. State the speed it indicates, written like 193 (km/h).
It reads 70 (km/h)
